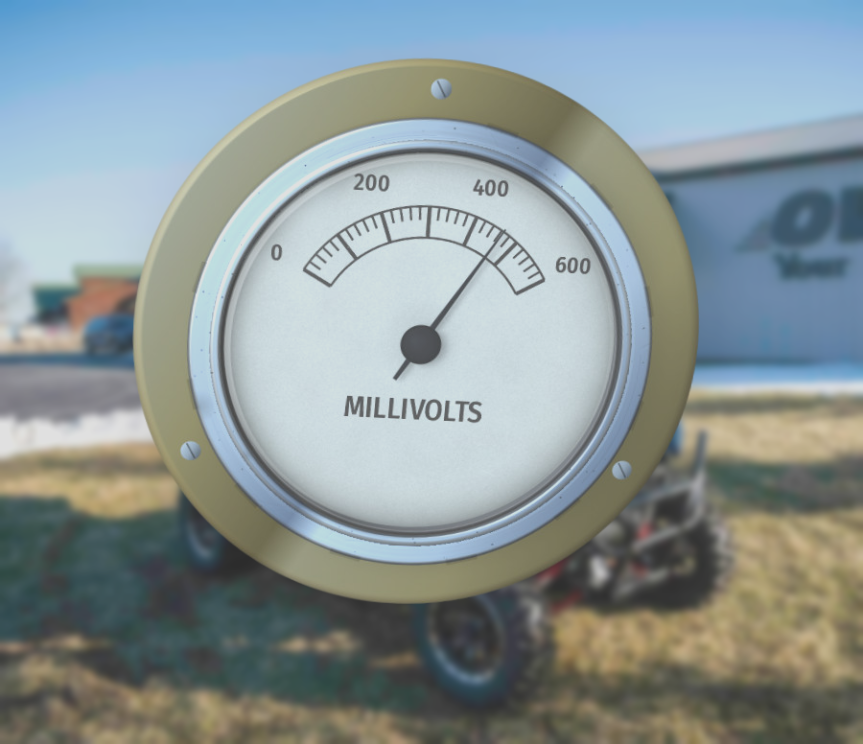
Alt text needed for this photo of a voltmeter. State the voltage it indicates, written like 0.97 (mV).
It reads 460 (mV)
